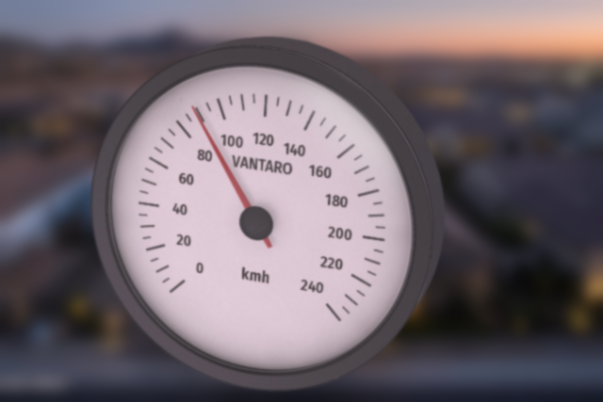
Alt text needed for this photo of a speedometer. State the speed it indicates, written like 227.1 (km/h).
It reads 90 (km/h)
